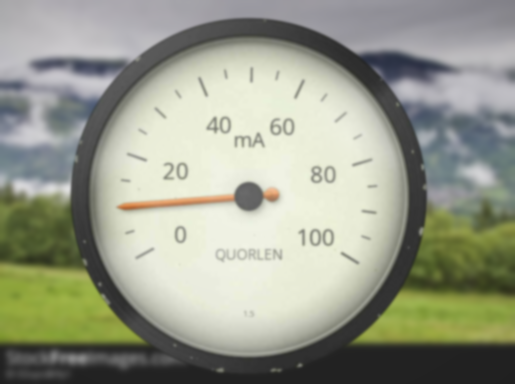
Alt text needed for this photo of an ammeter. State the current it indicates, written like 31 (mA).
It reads 10 (mA)
